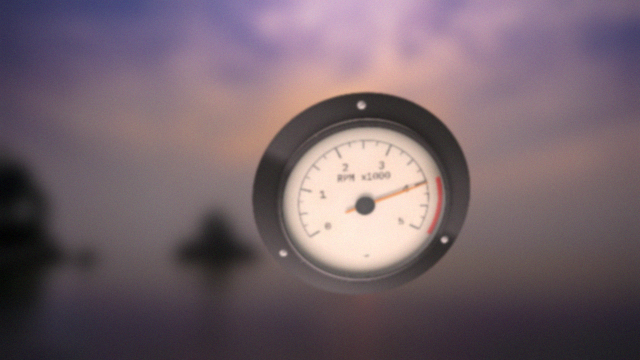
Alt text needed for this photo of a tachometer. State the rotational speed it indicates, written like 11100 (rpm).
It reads 4000 (rpm)
